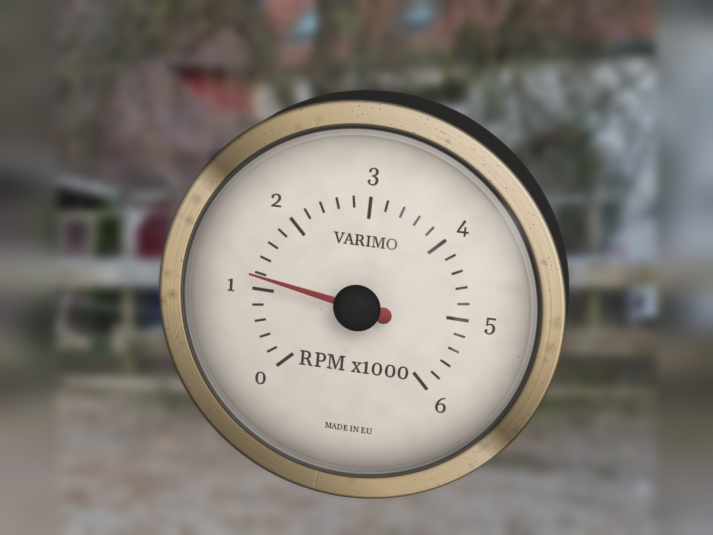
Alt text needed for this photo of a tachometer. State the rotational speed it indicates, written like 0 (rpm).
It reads 1200 (rpm)
